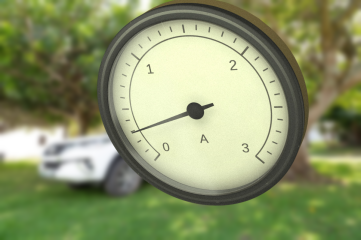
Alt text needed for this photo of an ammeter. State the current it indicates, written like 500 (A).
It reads 0.3 (A)
